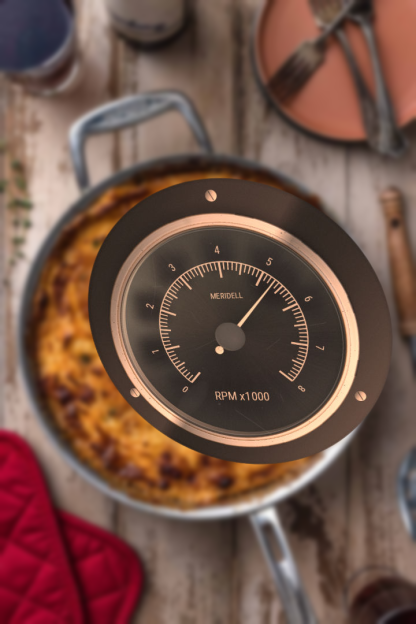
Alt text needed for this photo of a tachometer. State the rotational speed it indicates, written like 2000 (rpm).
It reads 5300 (rpm)
